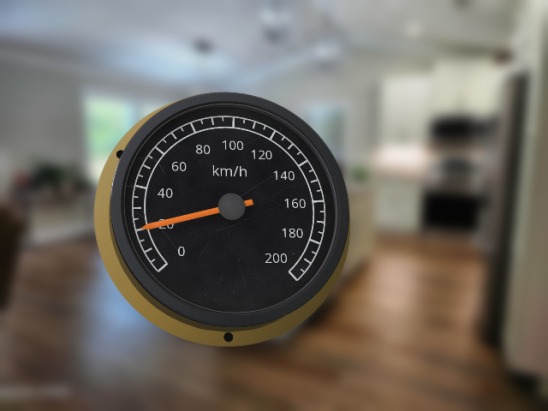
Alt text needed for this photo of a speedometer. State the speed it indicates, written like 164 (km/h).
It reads 20 (km/h)
